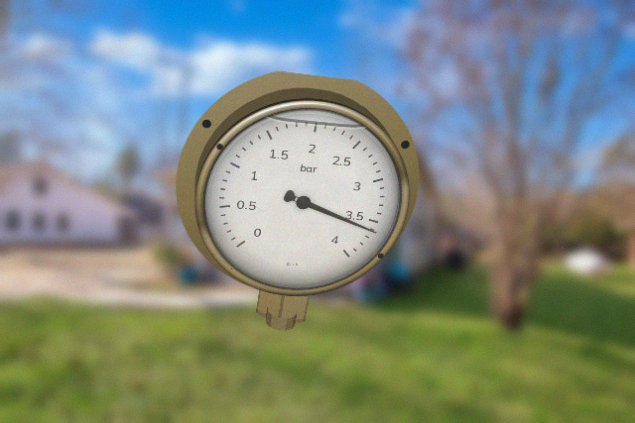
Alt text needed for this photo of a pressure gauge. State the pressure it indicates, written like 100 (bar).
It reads 3.6 (bar)
